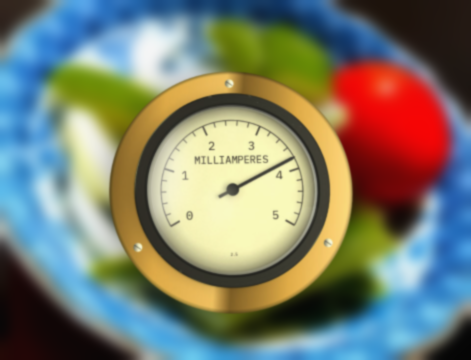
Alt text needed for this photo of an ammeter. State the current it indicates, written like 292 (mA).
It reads 3.8 (mA)
